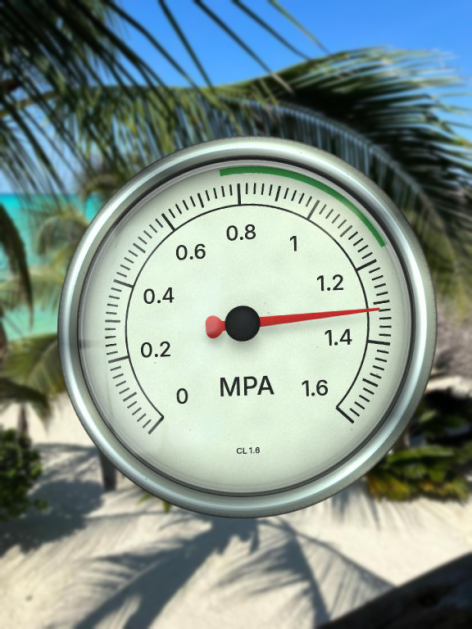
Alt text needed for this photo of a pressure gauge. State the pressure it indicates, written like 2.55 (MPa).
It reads 1.32 (MPa)
